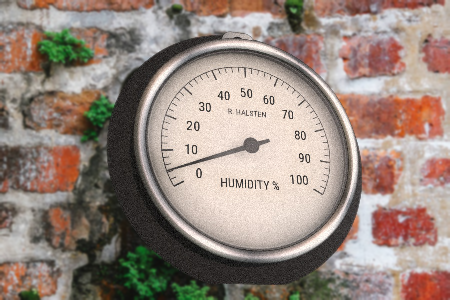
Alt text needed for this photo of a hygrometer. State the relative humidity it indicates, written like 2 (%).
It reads 4 (%)
